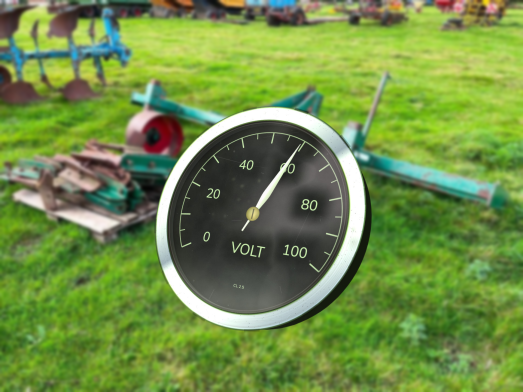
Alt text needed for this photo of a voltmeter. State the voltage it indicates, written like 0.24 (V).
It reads 60 (V)
